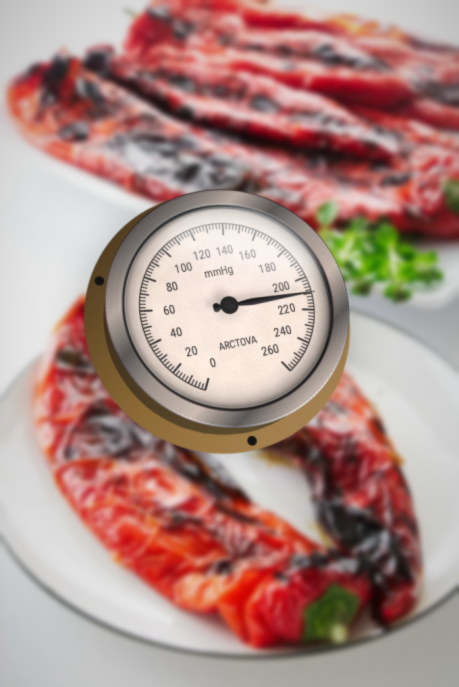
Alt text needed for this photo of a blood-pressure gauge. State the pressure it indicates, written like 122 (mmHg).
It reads 210 (mmHg)
